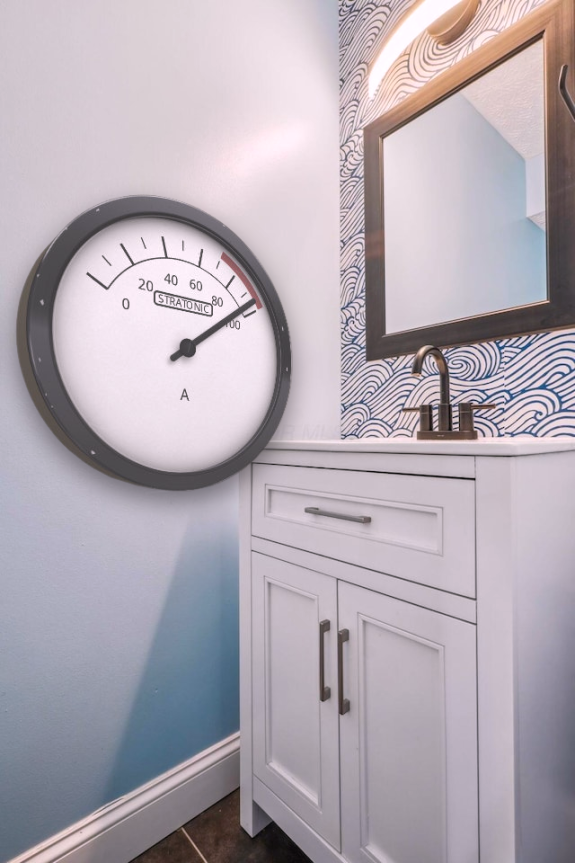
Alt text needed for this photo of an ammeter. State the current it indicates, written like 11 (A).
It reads 95 (A)
